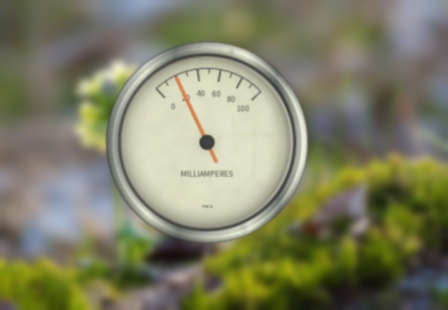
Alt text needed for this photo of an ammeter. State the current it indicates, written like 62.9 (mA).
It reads 20 (mA)
